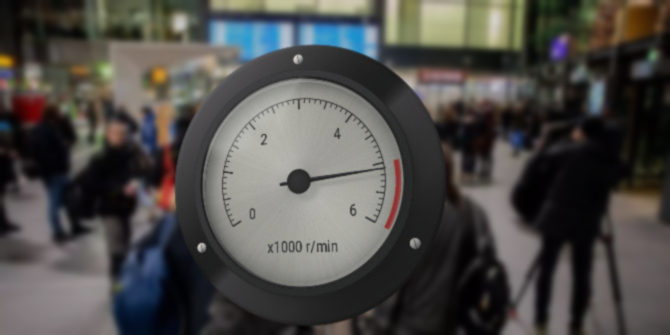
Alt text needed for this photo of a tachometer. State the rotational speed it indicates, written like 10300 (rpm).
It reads 5100 (rpm)
